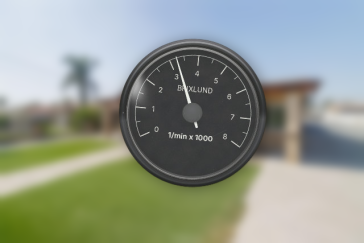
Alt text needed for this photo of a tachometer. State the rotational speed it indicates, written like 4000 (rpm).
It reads 3250 (rpm)
